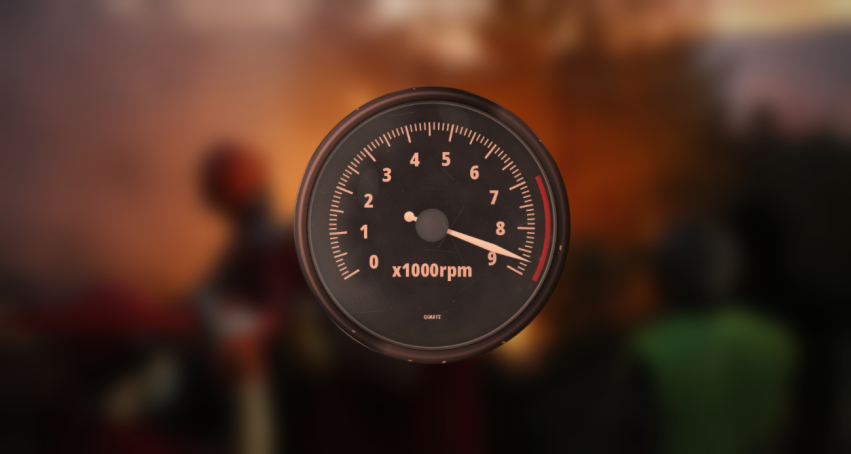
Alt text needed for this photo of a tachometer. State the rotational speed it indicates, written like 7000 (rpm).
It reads 8700 (rpm)
